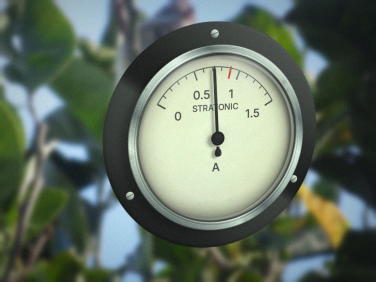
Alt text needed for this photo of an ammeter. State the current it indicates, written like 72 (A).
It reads 0.7 (A)
